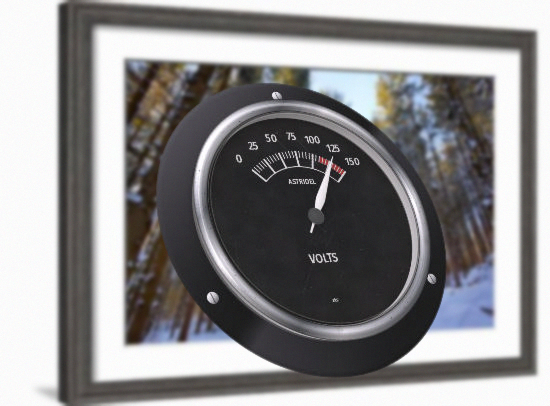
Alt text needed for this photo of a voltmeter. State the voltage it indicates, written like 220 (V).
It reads 125 (V)
